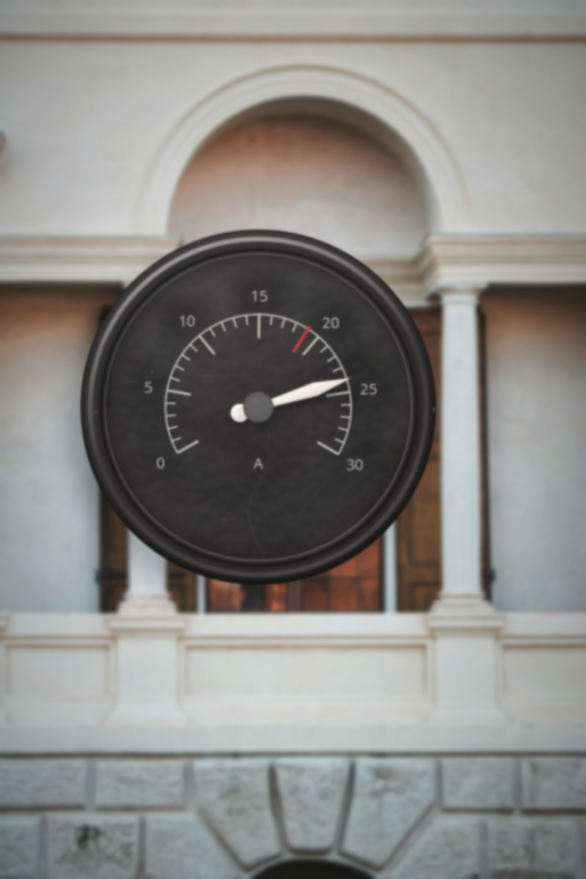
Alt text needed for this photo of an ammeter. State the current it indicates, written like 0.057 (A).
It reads 24 (A)
